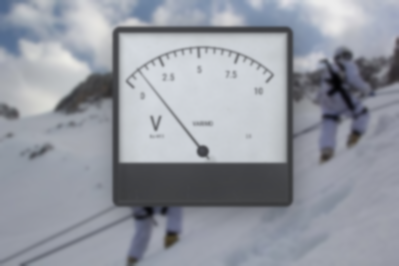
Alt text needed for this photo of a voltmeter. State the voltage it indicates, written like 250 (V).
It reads 1 (V)
